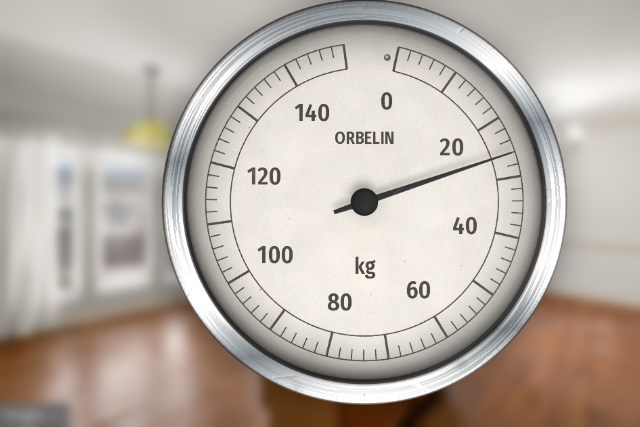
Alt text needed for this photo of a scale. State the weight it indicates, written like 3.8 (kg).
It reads 26 (kg)
